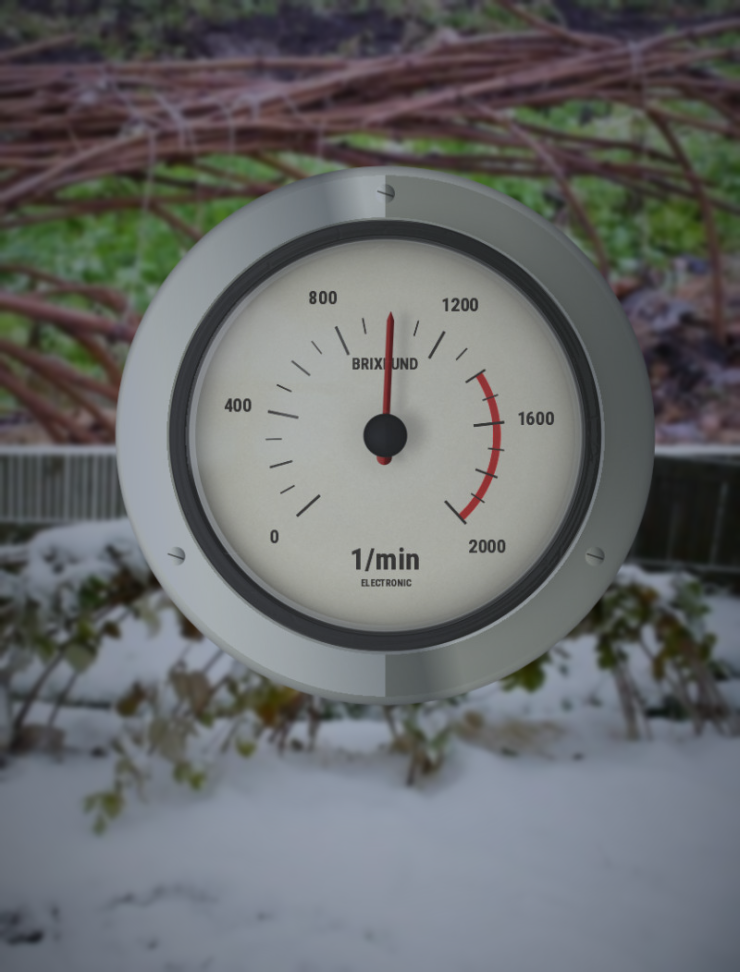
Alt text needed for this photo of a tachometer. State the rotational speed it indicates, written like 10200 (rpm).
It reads 1000 (rpm)
